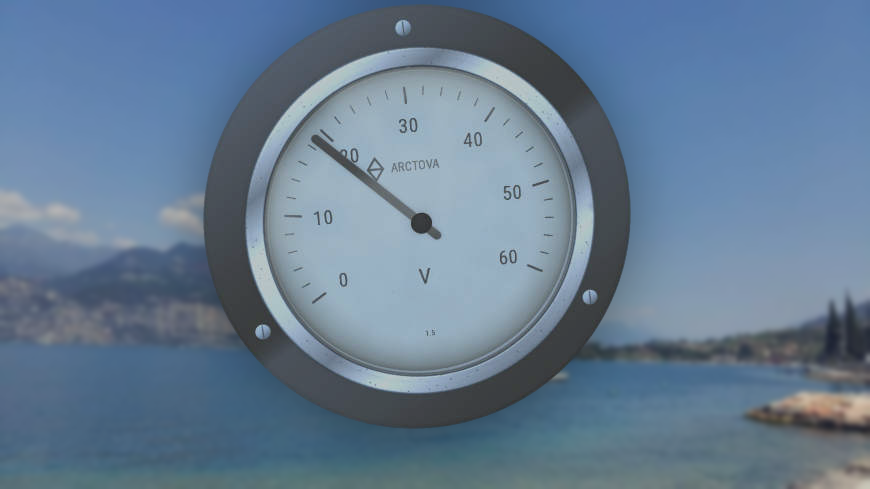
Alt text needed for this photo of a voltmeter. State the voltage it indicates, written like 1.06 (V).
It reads 19 (V)
